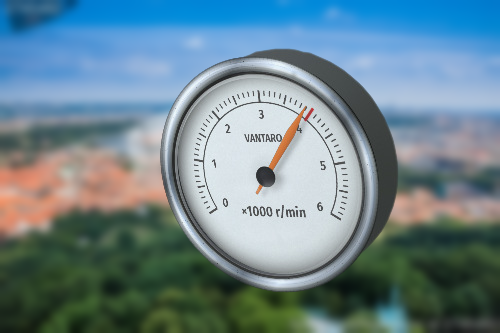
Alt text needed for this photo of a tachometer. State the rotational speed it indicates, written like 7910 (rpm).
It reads 3900 (rpm)
